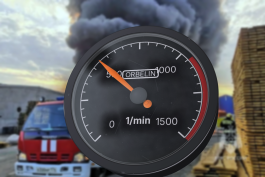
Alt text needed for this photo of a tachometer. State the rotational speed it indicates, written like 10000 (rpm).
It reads 500 (rpm)
